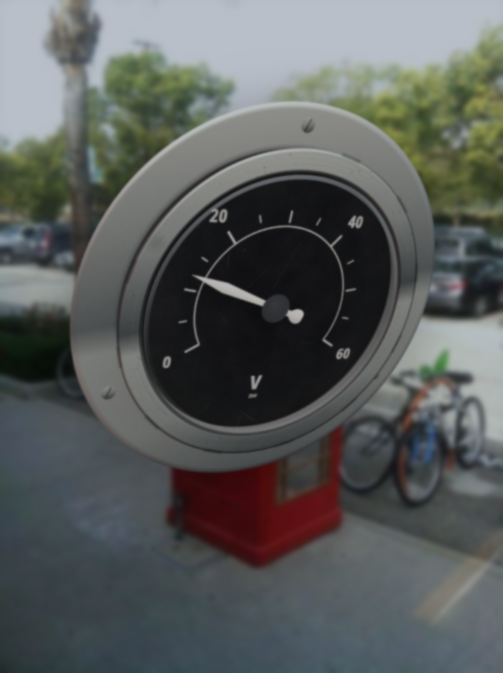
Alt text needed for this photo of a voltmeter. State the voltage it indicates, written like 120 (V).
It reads 12.5 (V)
